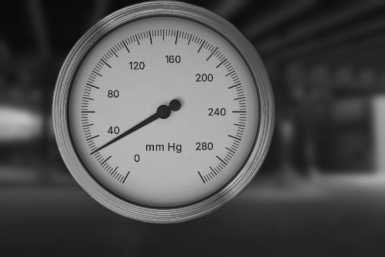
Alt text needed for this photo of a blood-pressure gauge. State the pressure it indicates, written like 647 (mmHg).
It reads 30 (mmHg)
